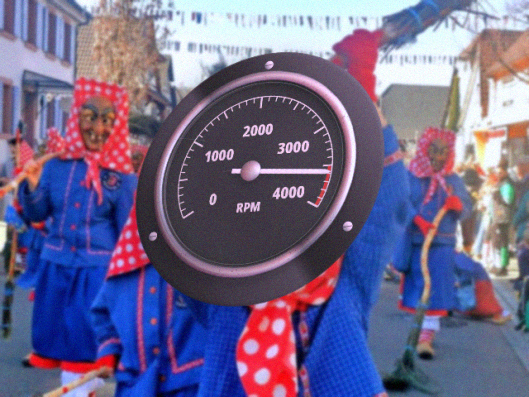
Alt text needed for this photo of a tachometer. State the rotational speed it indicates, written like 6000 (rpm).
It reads 3600 (rpm)
